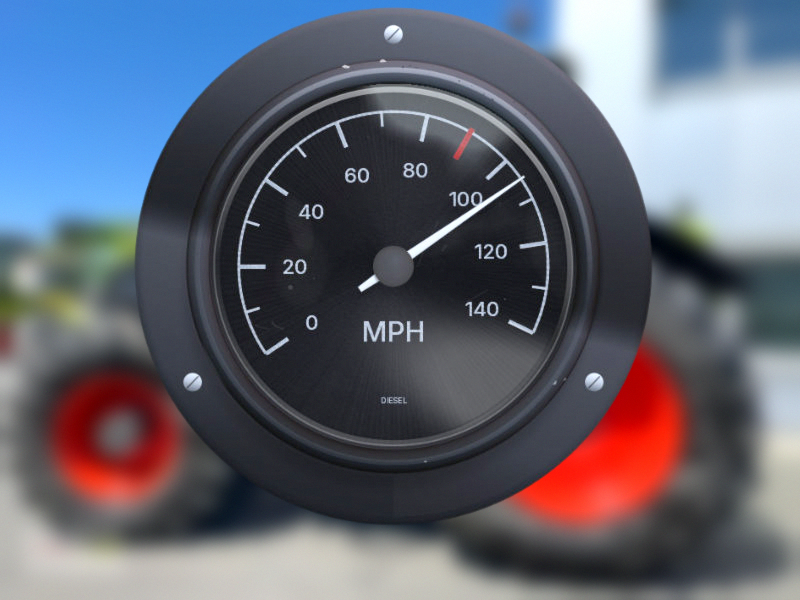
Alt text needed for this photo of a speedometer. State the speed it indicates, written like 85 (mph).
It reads 105 (mph)
